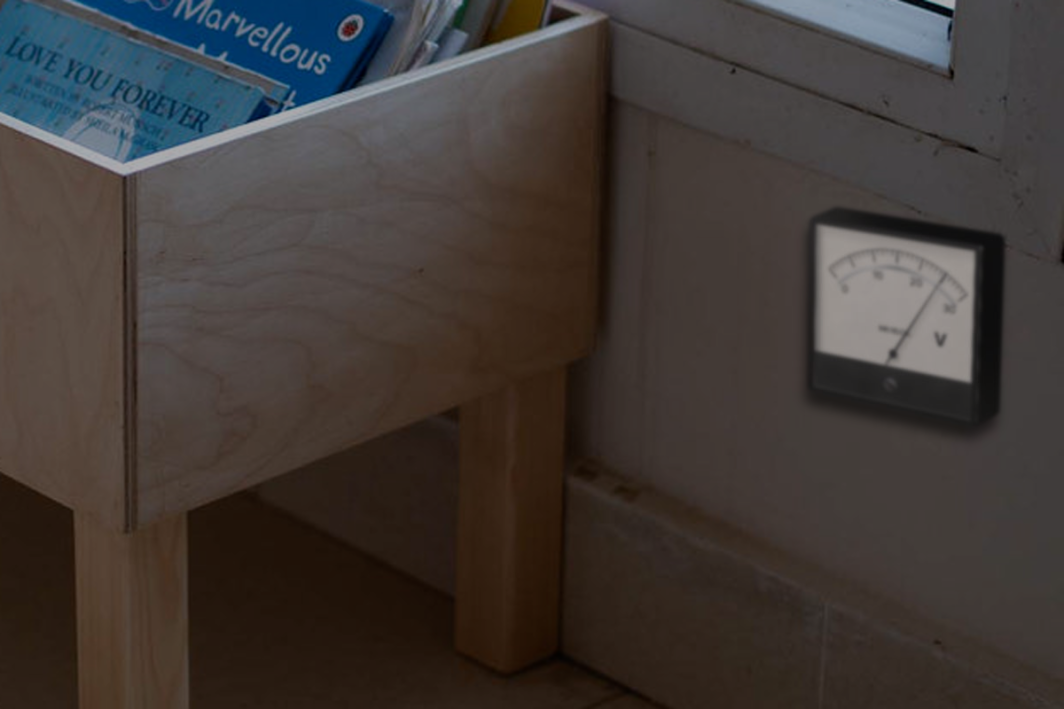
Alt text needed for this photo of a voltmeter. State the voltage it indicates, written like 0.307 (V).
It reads 25 (V)
